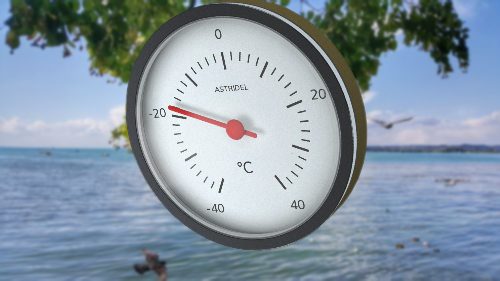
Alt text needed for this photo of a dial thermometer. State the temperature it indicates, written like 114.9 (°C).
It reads -18 (°C)
